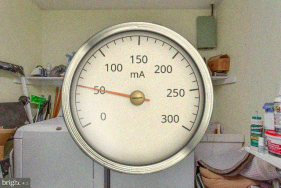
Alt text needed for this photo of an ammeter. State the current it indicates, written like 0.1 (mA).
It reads 50 (mA)
